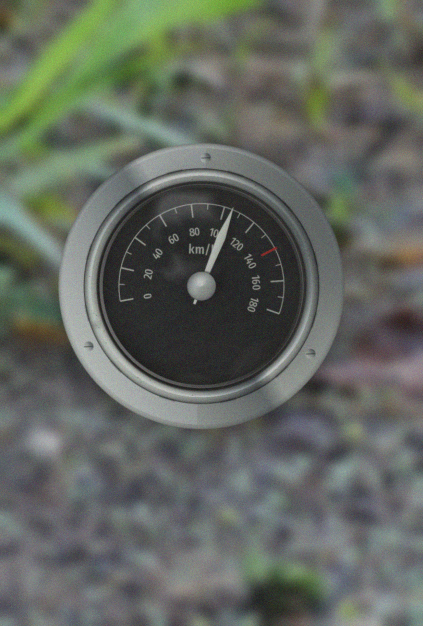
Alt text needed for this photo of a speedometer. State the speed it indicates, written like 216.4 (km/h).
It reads 105 (km/h)
